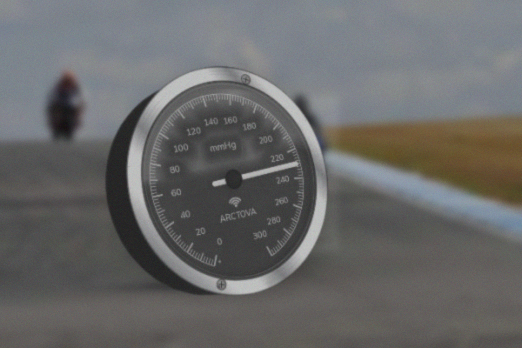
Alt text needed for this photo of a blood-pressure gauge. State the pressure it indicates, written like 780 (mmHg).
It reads 230 (mmHg)
